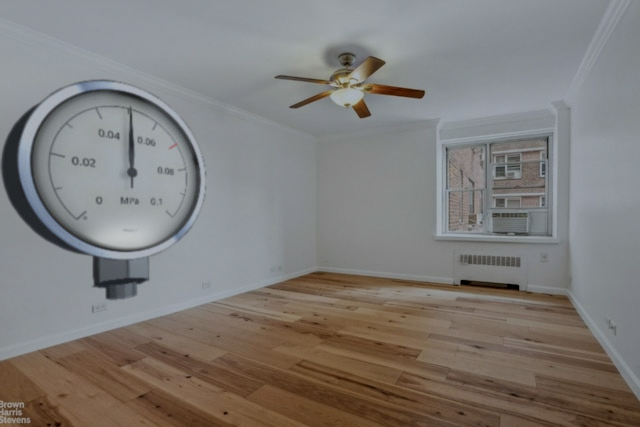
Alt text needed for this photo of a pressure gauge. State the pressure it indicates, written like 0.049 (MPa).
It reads 0.05 (MPa)
